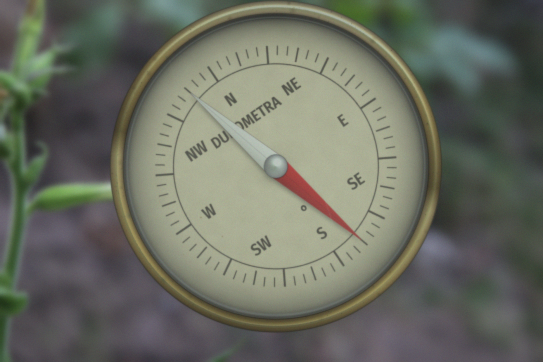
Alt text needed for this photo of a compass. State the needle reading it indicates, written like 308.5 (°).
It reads 165 (°)
